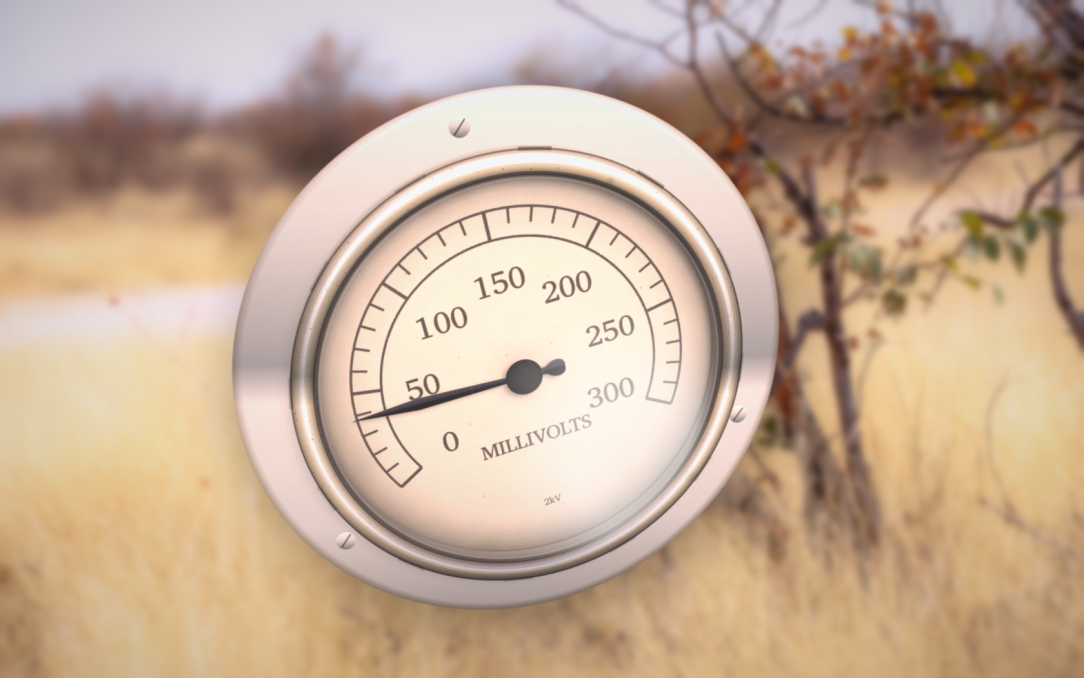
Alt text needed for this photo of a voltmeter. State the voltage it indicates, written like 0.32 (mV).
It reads 40 (mV)
